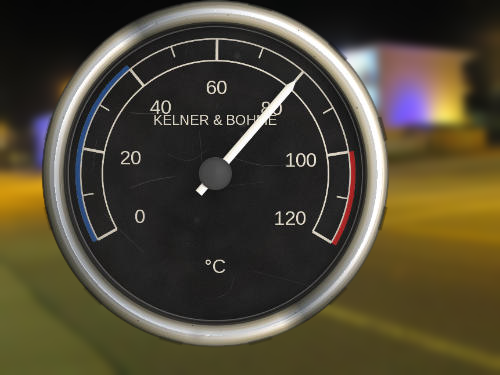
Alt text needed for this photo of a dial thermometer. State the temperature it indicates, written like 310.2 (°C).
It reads 80 (°C)
